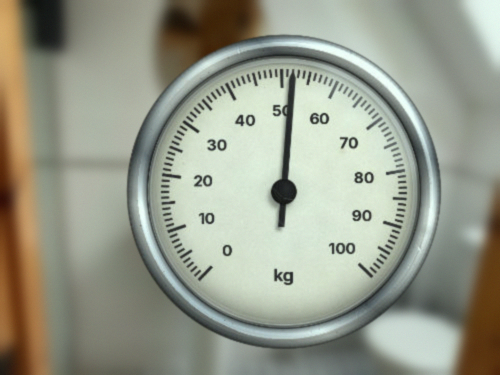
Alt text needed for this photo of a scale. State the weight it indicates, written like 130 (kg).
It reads 52 (kg)
